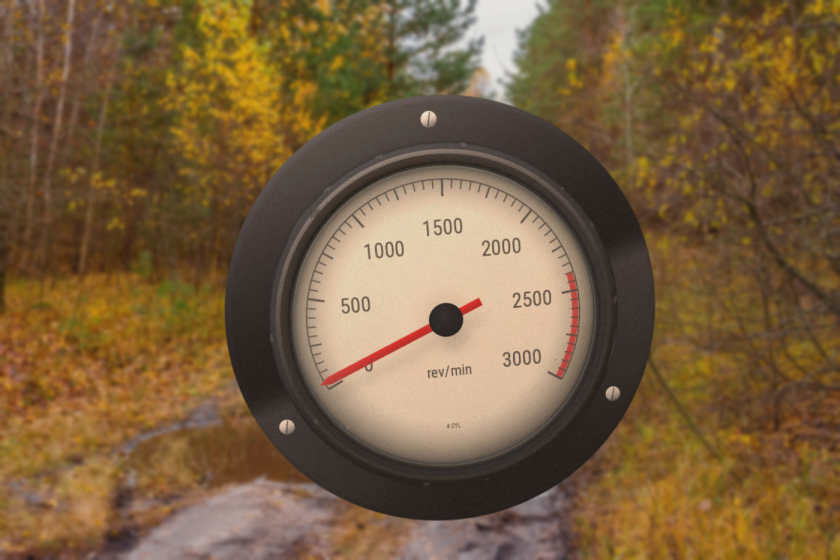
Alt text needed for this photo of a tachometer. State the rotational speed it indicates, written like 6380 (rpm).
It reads 50 (rpm)
